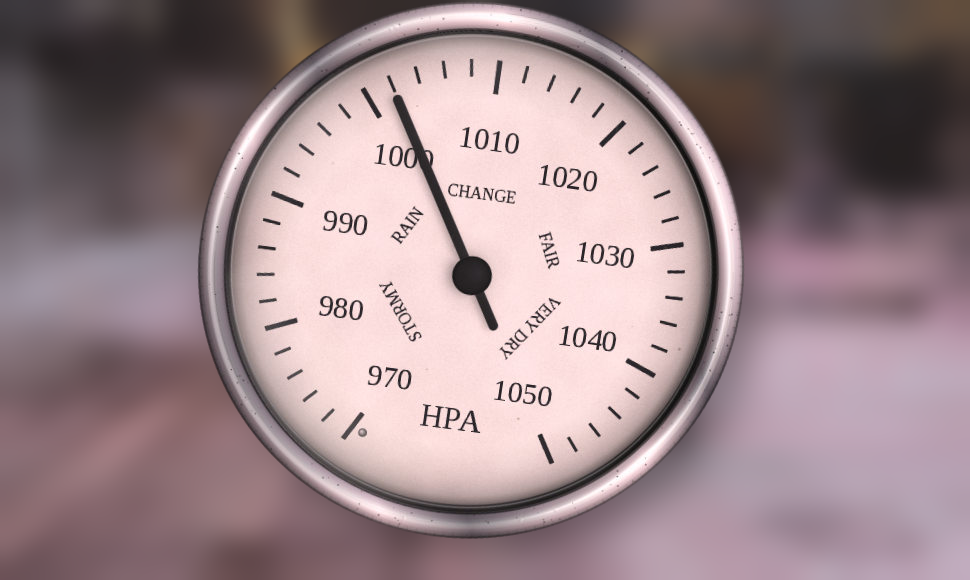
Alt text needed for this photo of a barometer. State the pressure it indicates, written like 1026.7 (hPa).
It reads 1002 (hPa)
